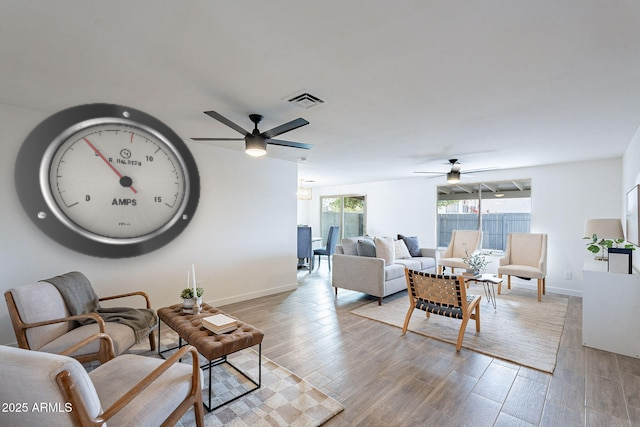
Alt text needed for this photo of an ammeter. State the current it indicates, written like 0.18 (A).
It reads 5 (A)
